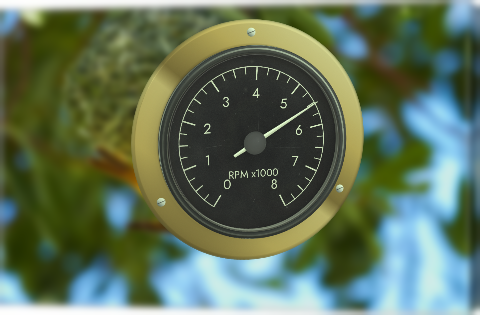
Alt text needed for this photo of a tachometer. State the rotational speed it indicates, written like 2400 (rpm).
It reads 5500 (rpm)
